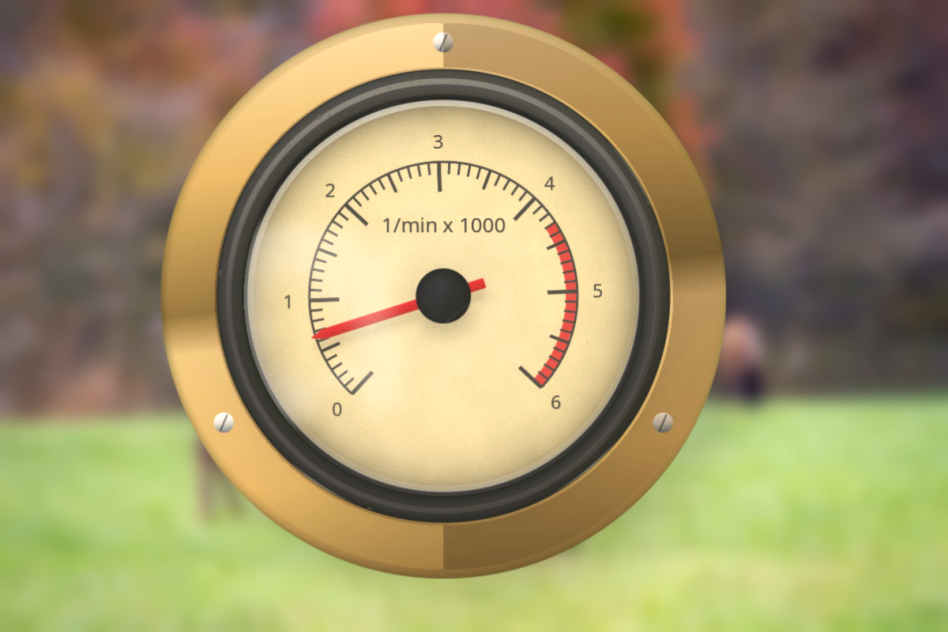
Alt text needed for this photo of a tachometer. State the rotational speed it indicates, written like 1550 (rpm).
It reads 650 (rpm)
